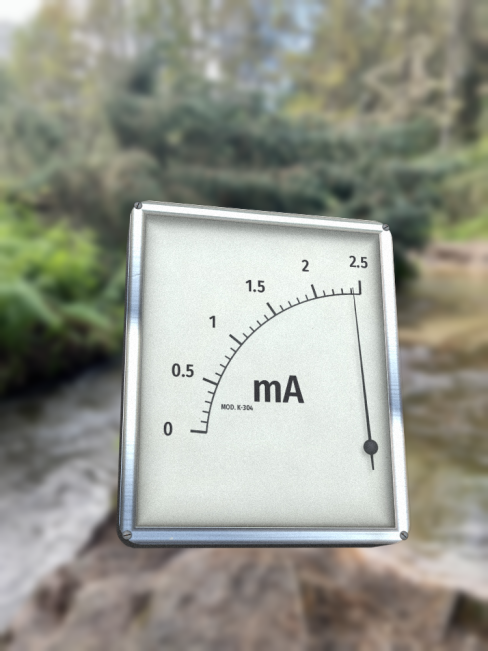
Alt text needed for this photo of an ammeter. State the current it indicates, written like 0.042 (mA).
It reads 2.4 (mA)
